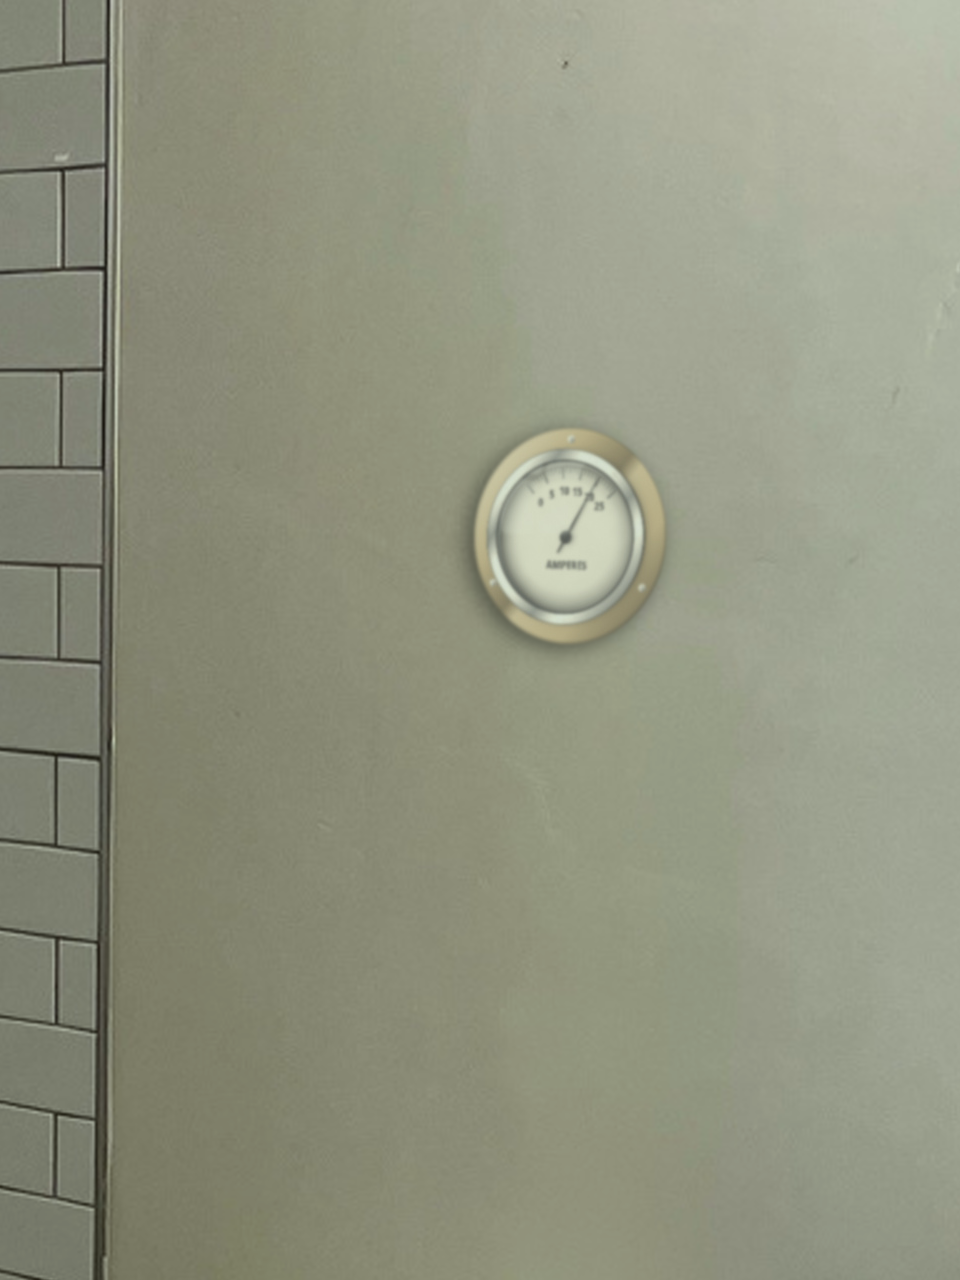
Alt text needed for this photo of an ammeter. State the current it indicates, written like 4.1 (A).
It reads 20 (A)
